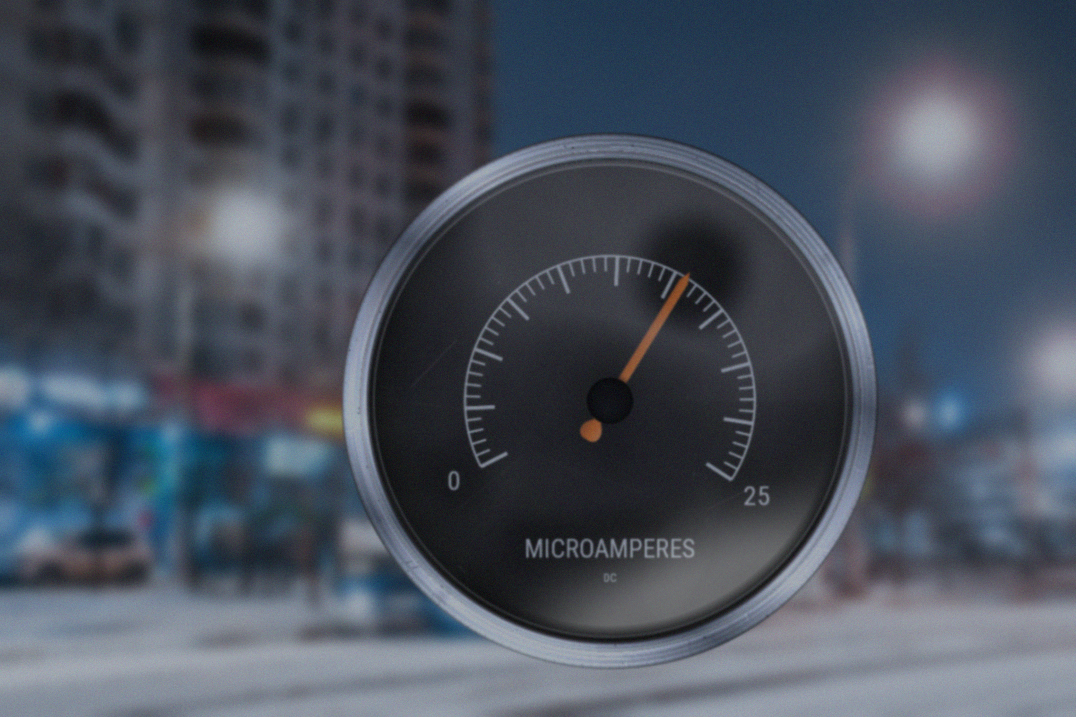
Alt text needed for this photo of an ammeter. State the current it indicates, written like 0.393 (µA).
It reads 15.5 (µA)
